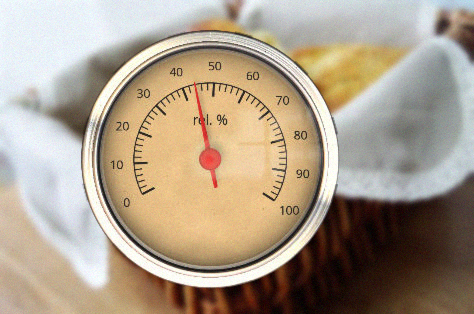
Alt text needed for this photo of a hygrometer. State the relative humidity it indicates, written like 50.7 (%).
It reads 44 (%)
